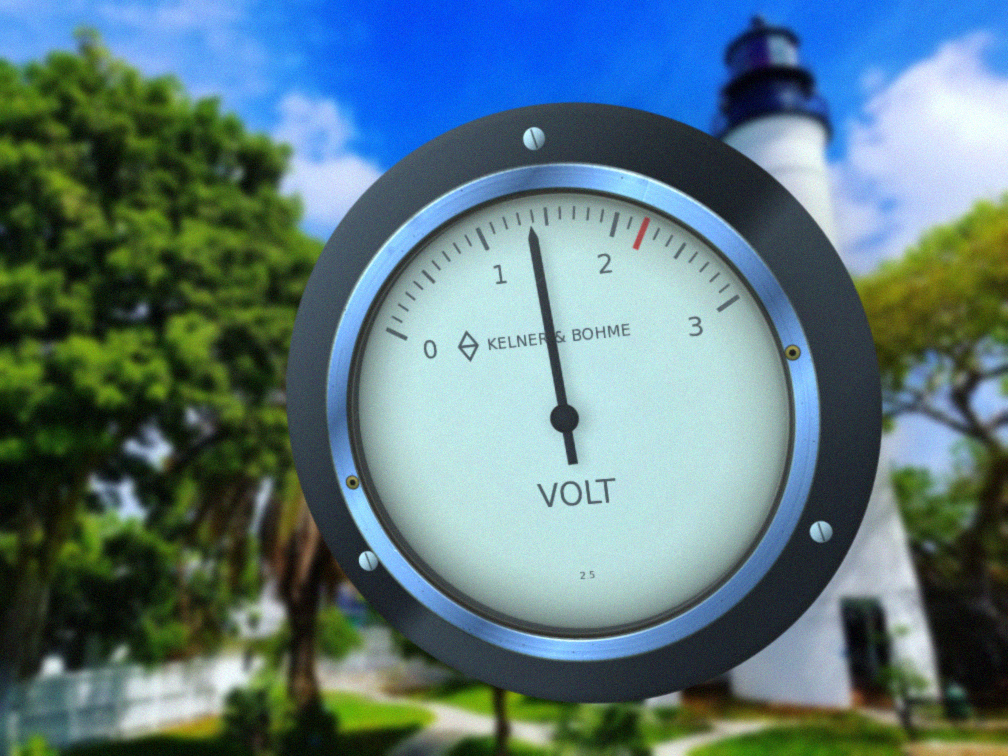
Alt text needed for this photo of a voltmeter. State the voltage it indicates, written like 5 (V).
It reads 1.4 (V)
